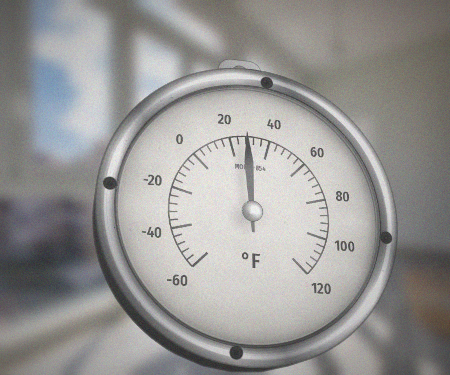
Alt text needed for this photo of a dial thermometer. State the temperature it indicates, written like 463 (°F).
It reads 28 (°F)
